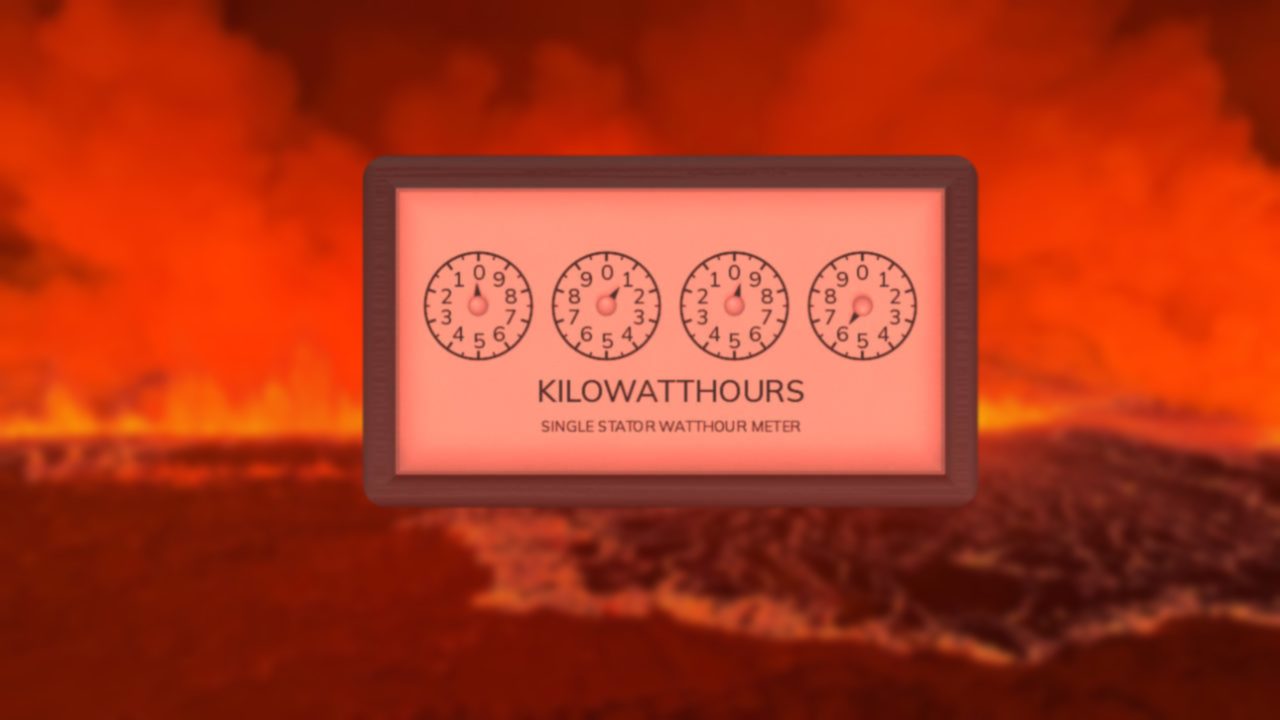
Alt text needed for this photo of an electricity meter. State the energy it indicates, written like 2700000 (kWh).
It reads 96 (kWh)
